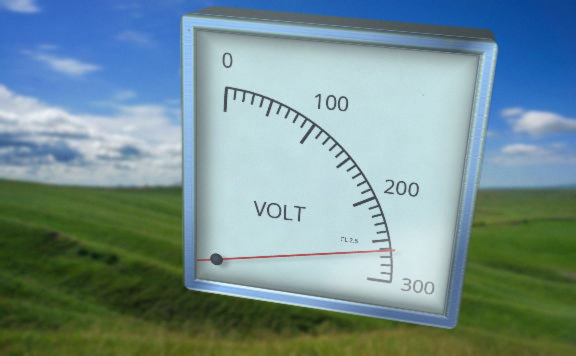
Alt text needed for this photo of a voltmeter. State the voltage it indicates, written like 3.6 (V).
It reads 260 (V)
